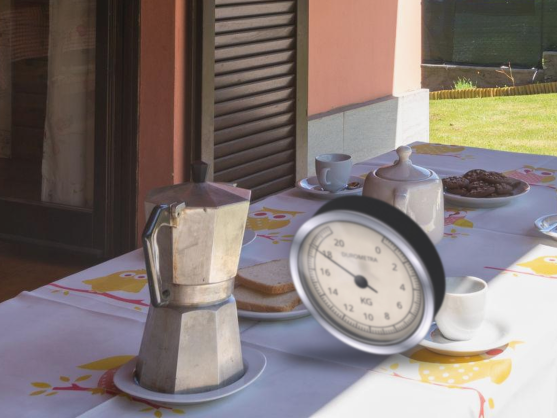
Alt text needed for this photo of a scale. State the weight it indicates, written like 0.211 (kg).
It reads 18 (kg)
